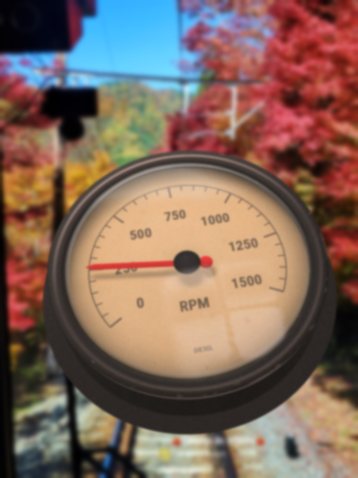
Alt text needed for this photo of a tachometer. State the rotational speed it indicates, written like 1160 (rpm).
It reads 250 (rpm)
